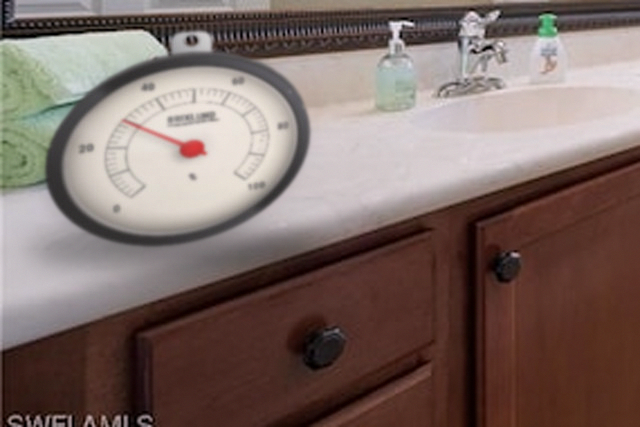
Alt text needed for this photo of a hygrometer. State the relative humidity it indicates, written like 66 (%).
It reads 30 (%)
